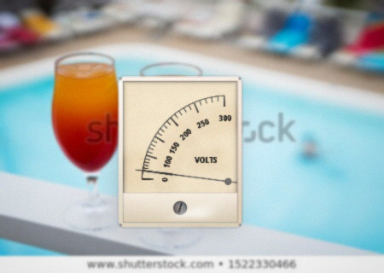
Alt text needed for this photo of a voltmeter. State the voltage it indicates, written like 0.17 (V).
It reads 50 (V)
